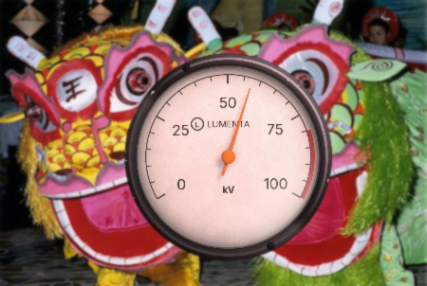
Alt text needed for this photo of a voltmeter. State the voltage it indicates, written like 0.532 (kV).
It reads 57.5 (kV)
